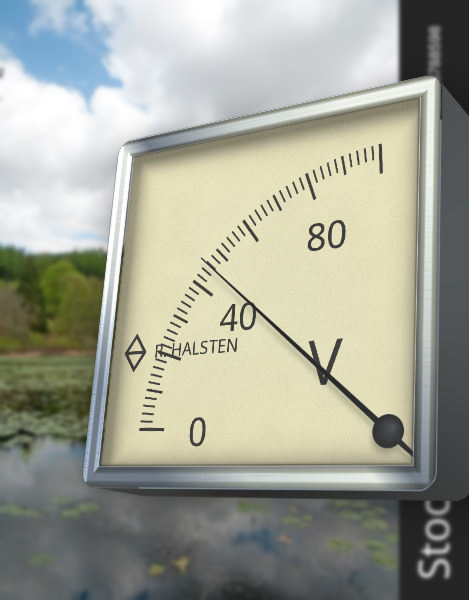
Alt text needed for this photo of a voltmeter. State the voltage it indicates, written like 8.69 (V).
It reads 46 (V)
